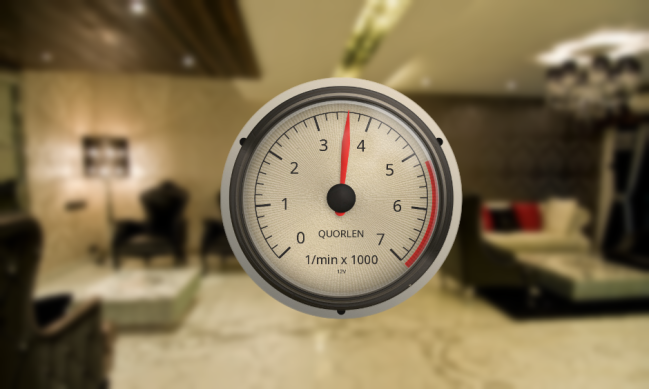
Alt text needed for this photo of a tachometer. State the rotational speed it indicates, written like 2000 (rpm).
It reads 3600 (rpm)
